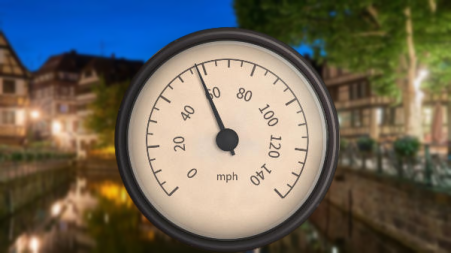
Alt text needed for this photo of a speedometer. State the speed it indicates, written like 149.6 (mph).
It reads 57.5 (mph)
